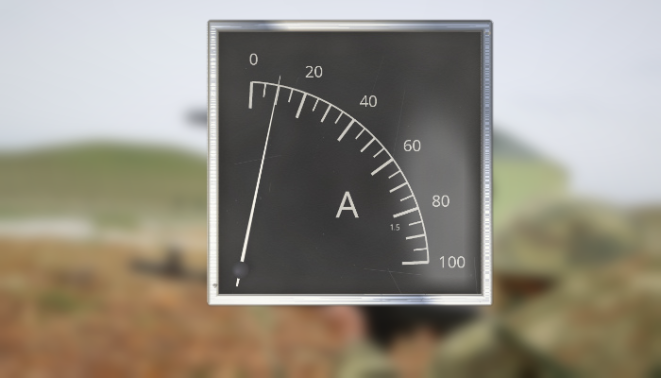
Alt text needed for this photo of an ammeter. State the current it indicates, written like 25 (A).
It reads 10 (A)
